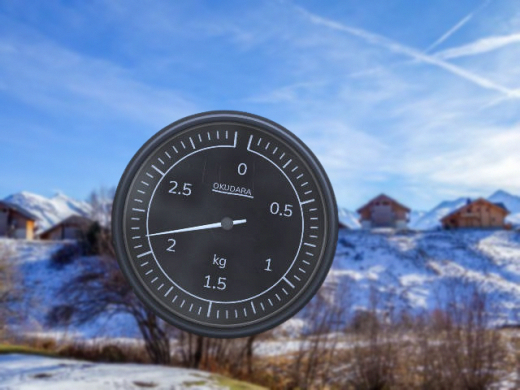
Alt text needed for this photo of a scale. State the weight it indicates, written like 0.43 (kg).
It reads 2.1 (kg)
